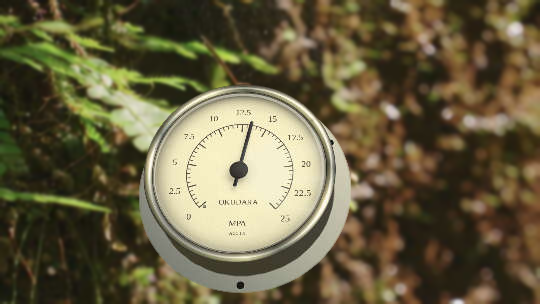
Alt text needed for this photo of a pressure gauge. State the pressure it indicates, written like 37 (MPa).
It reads 13.5 (MPa)
